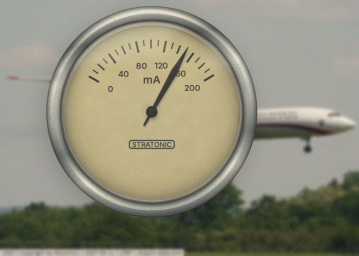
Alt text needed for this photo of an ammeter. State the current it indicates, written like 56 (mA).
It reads 150 (mA)
